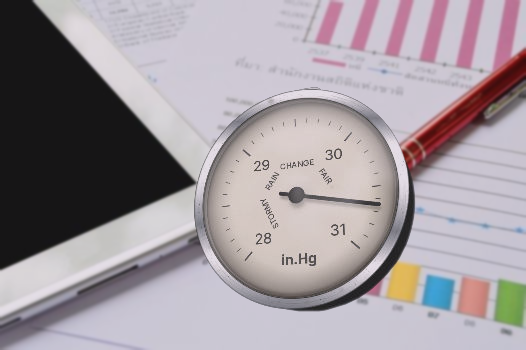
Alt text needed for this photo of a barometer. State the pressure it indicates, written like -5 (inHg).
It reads 30.65 (inHg)
